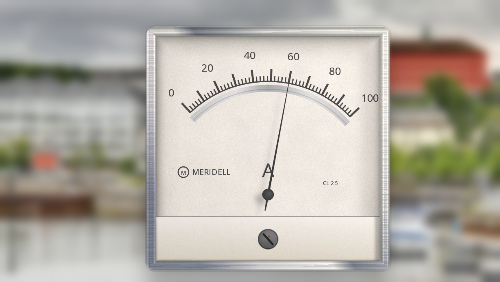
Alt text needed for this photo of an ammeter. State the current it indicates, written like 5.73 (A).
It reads 60 (A)
